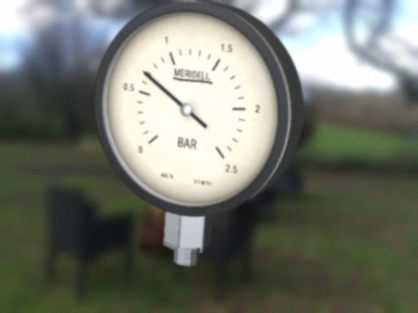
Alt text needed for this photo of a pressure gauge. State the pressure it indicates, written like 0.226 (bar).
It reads 0.7 (bar)
